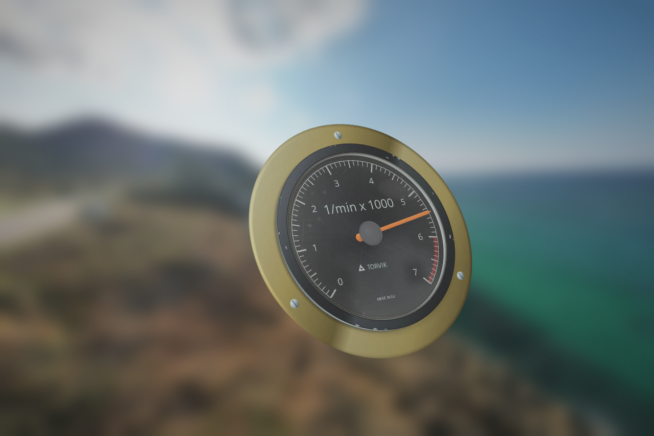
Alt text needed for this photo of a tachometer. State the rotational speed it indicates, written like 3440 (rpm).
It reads 5500 (rpm)
